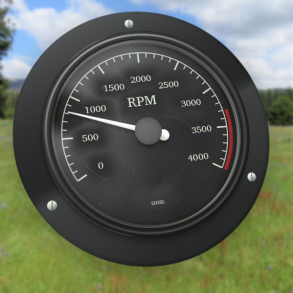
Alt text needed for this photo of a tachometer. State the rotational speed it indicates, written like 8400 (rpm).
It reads 800 (rpm)
